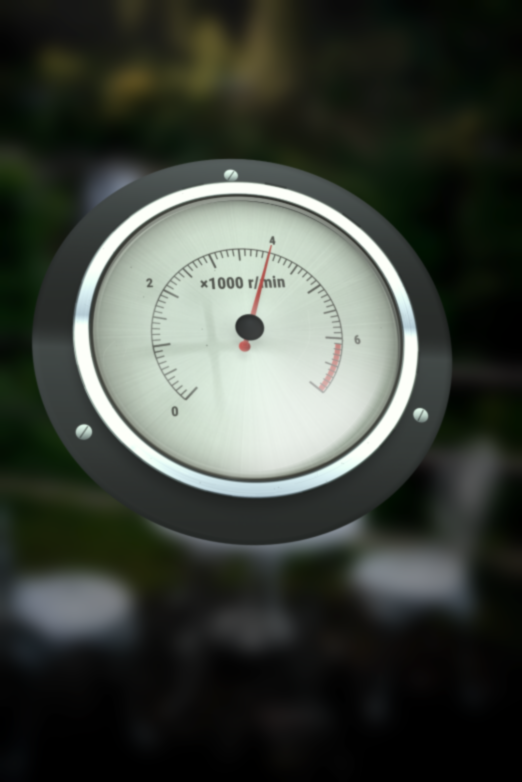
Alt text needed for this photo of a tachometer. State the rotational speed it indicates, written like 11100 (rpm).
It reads 4000 (rpm)
